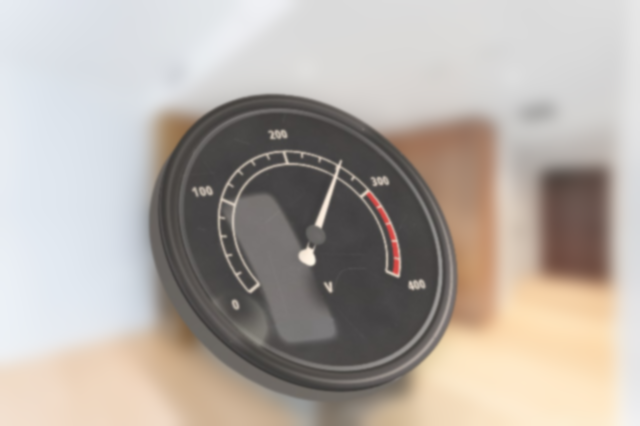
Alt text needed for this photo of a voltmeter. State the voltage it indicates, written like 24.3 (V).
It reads 260 (V)
